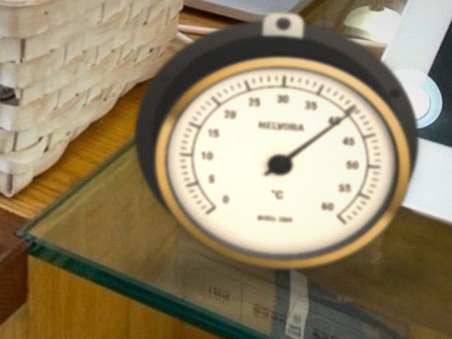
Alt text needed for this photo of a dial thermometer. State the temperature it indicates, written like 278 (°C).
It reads 40 (°C)
